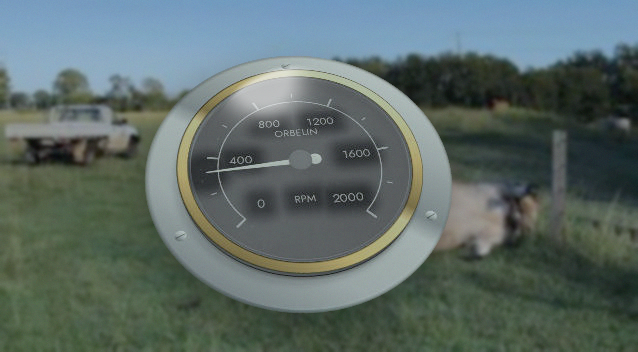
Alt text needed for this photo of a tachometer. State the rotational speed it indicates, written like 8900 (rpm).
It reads 300 (rpm)
